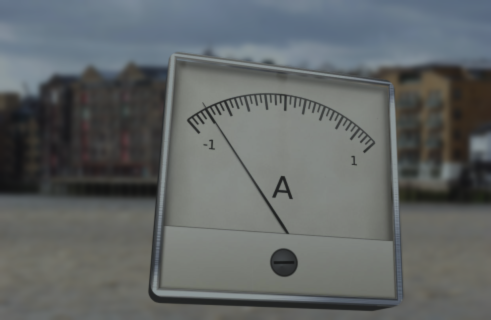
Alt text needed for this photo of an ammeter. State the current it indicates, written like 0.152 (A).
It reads -0.8 (A)
